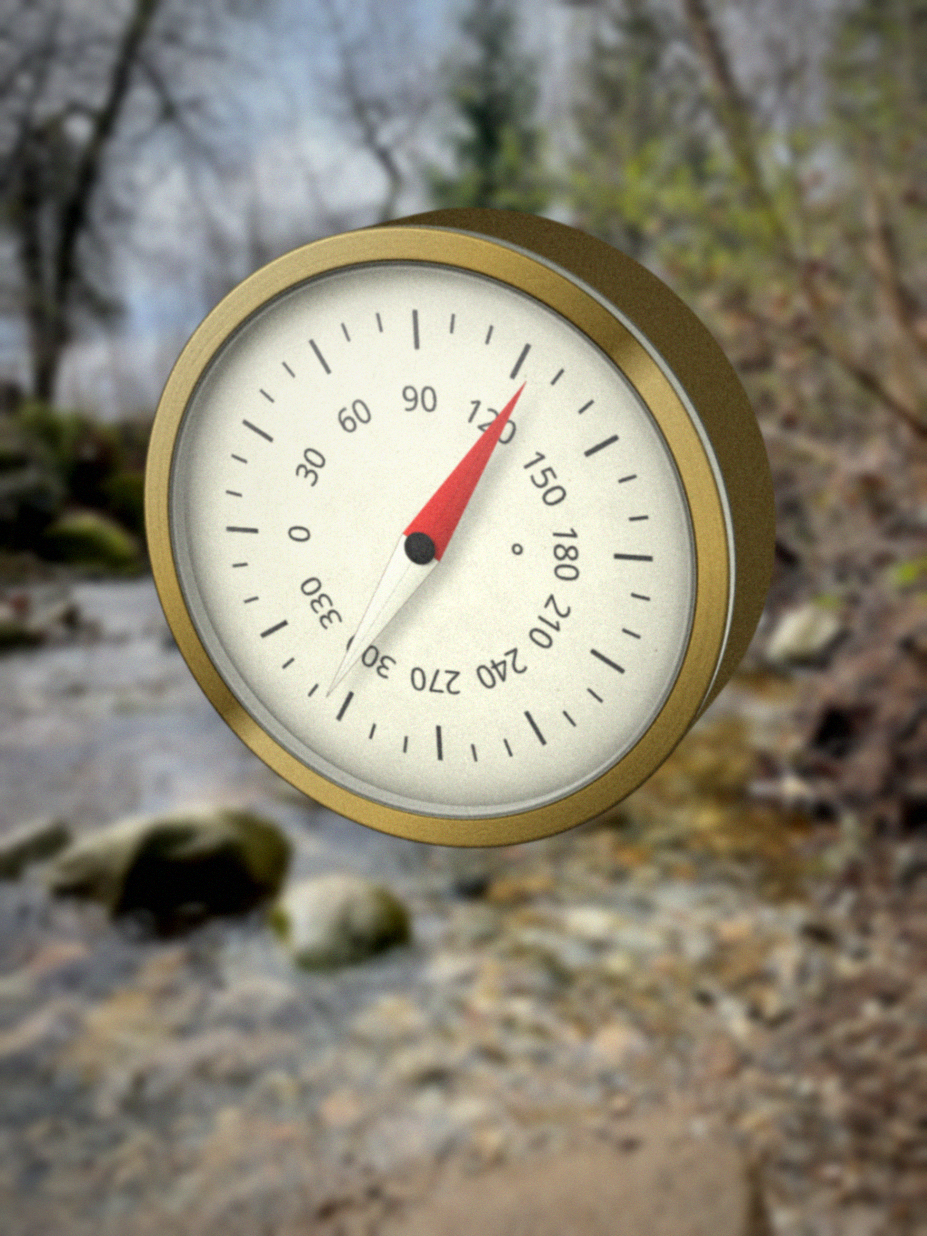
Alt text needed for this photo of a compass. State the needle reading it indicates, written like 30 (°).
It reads 125 (°)
